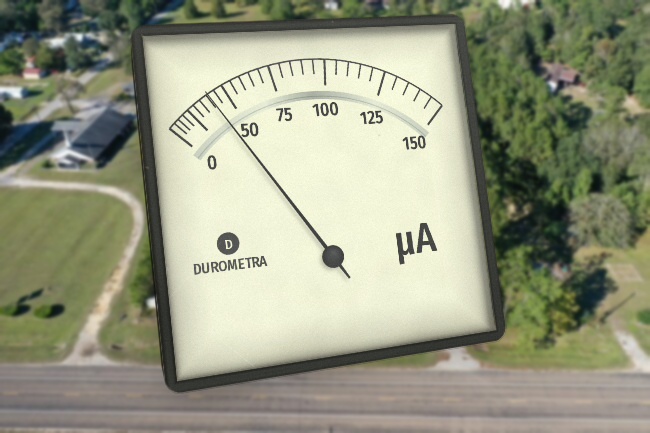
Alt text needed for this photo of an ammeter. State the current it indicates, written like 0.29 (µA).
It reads 40 (µA)
